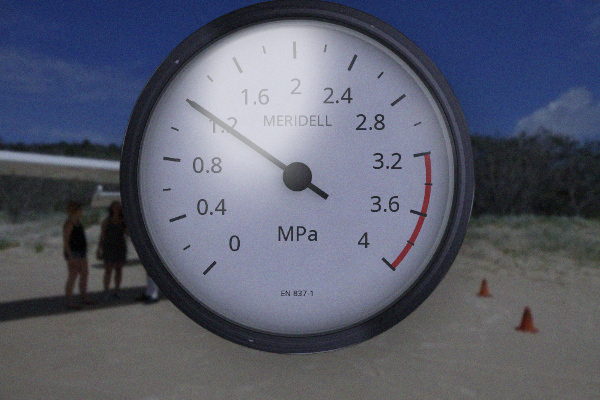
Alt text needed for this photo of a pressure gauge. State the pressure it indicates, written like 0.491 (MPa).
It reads 1.2 (MPa)
